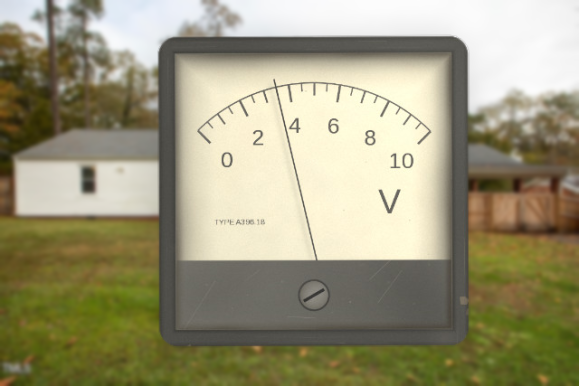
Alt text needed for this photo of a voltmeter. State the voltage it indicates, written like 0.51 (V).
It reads 3.5 (V)
